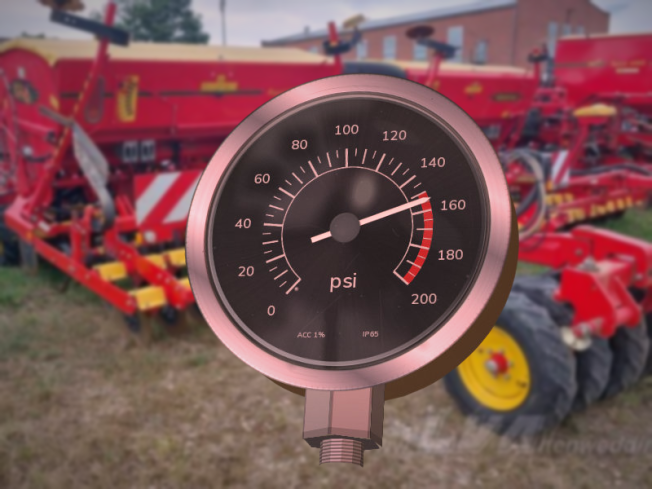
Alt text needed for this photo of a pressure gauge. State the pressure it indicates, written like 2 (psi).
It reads 155 (psi)
